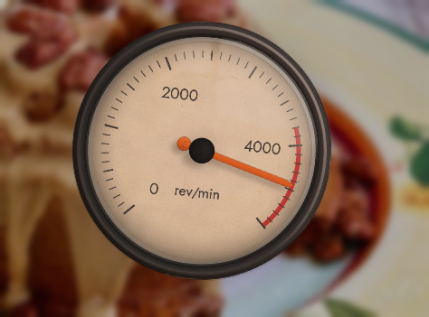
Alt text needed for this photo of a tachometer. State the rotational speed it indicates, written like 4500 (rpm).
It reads 4450 (rpm)
